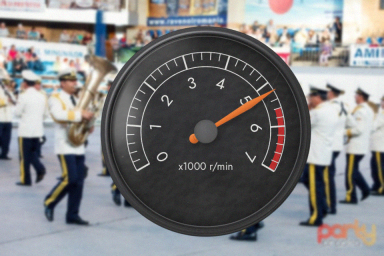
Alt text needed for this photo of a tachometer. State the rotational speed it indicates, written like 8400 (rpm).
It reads 5200 (rpm)
